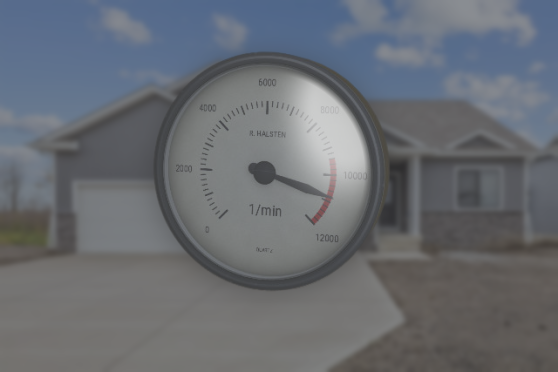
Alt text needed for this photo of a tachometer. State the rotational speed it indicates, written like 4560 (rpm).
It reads 10800 (rpm)
